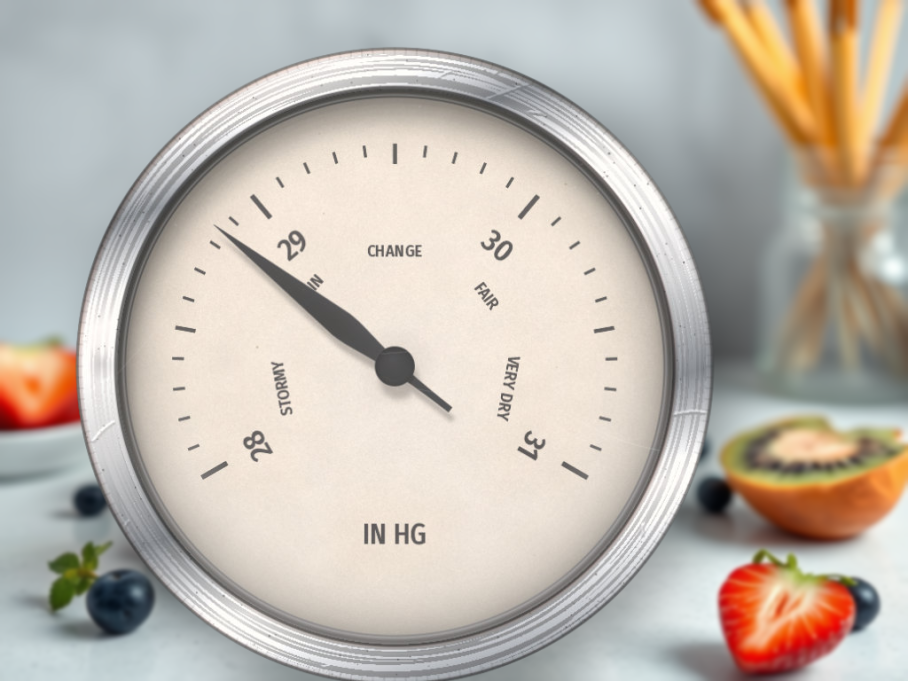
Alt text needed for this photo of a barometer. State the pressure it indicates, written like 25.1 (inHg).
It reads 28.85 (inHg)
